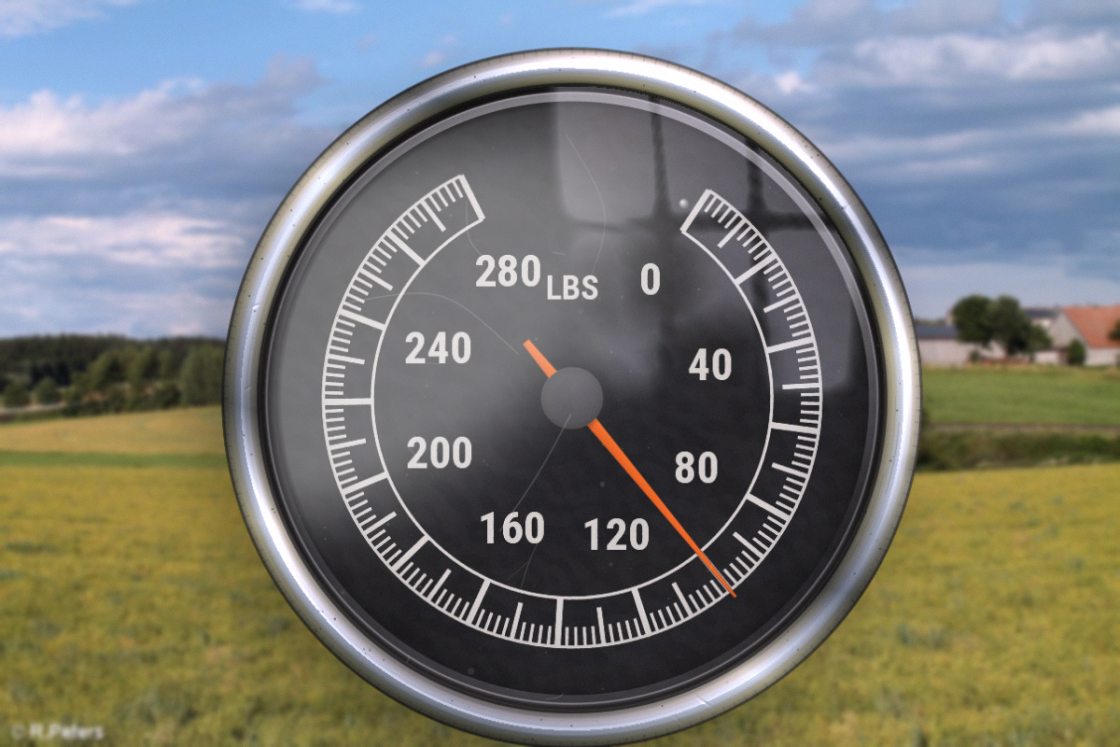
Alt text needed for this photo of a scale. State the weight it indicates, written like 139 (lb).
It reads 100 (lb)
